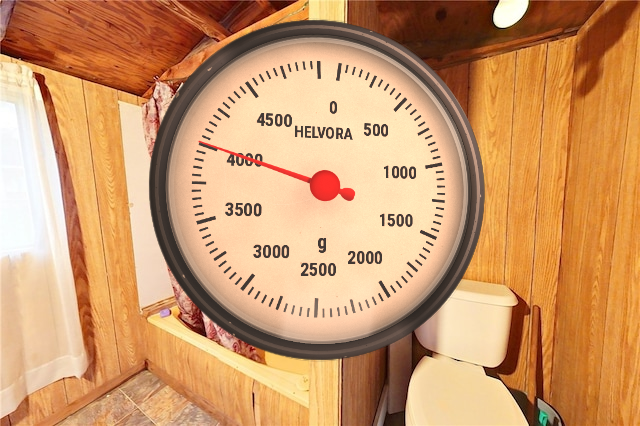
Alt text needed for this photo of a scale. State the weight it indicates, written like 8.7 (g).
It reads 4000 (g)
